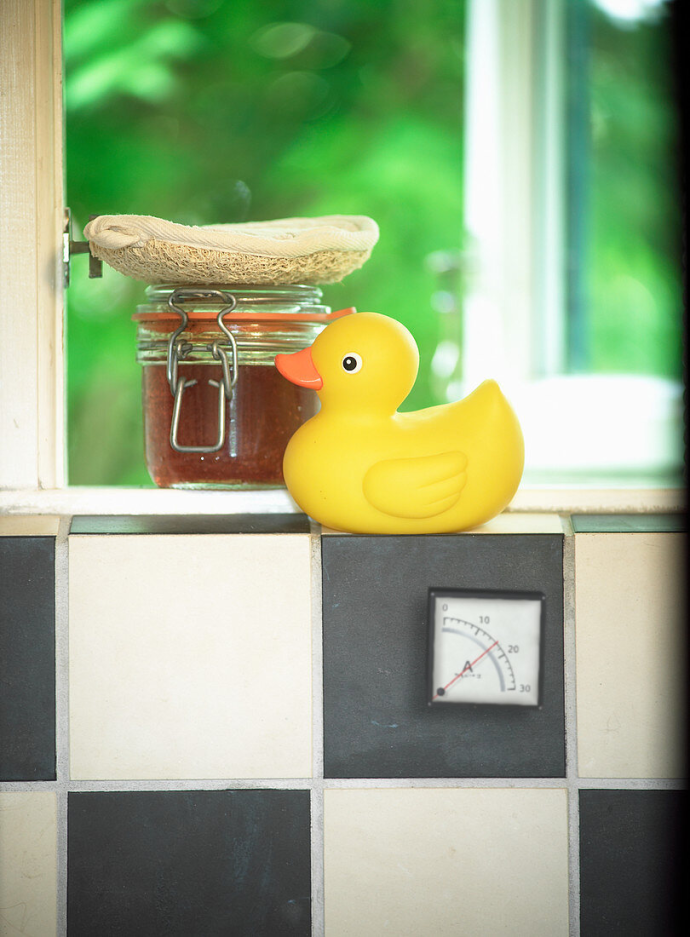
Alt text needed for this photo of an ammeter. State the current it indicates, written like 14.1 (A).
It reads 16 (A)
